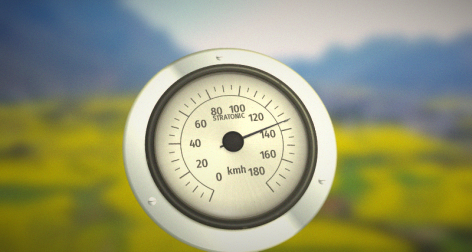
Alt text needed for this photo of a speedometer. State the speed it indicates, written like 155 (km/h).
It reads 135 (km/h)
